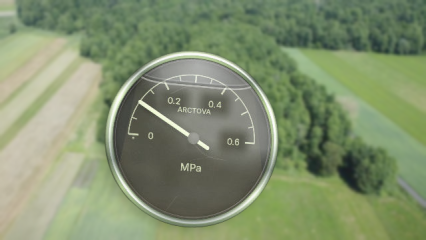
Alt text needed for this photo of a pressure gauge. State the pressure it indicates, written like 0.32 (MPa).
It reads 0.1 (MPa)
